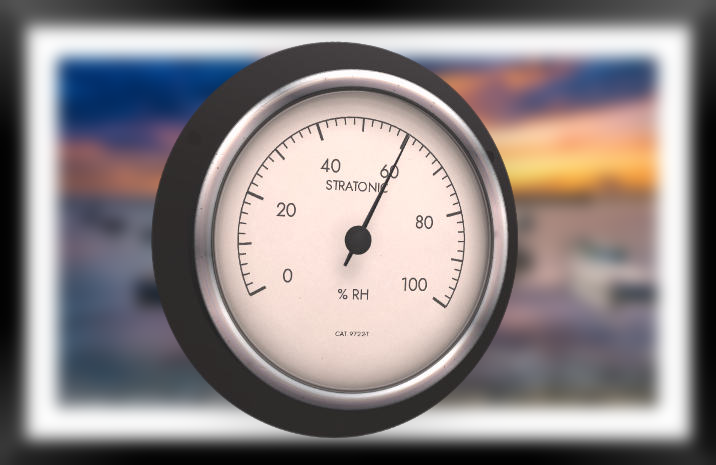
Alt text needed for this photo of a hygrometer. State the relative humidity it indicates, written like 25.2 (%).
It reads 60 (%)
